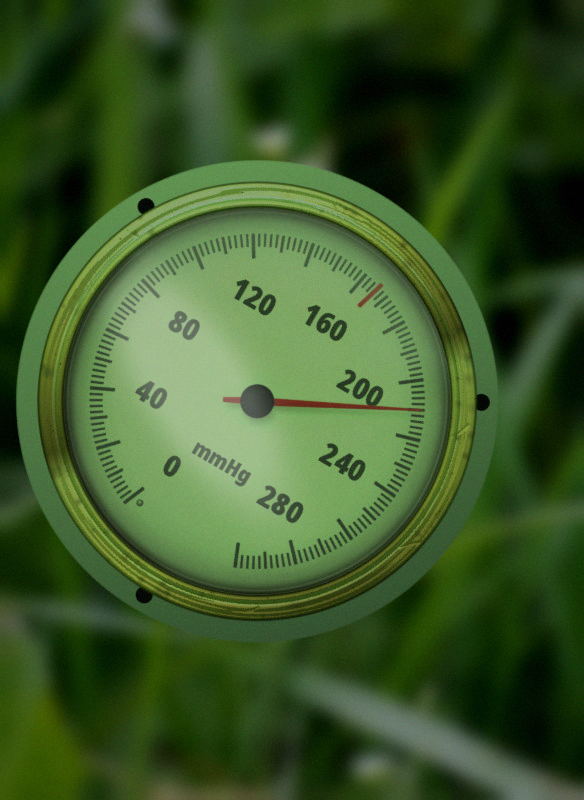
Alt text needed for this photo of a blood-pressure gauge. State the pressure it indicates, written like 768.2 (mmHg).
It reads 210 (mmHg)
